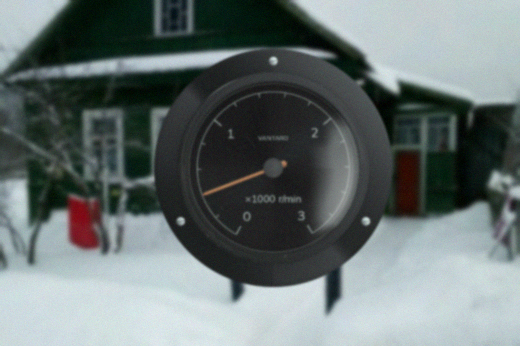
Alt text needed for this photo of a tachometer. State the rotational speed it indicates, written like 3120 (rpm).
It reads 400 (rpm)
